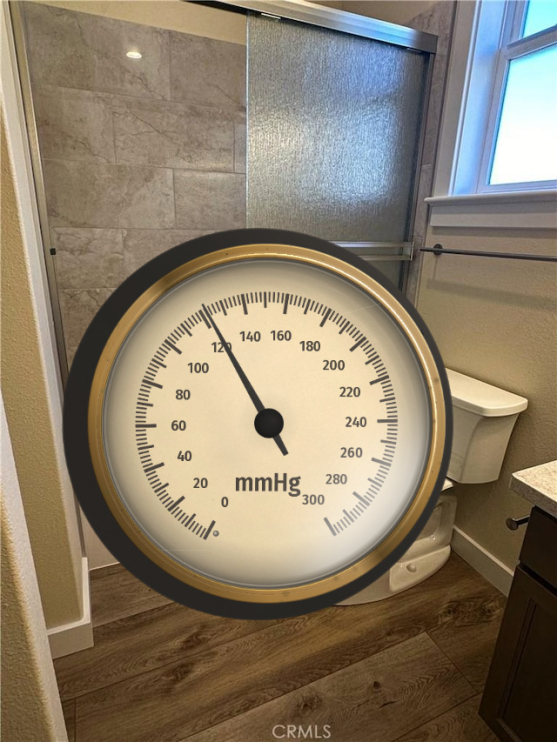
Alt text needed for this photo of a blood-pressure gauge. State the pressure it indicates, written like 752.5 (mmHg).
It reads 122 (mmHg)
